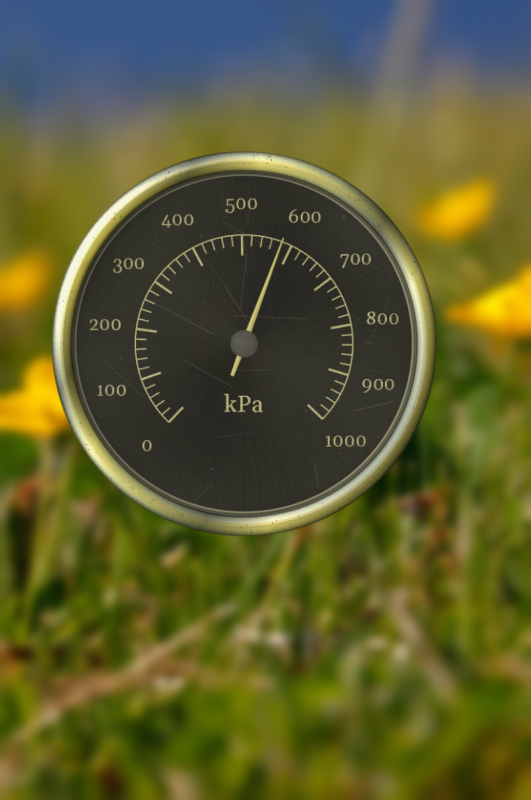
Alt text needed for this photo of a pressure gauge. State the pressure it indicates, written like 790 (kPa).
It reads 580 (kPa)
